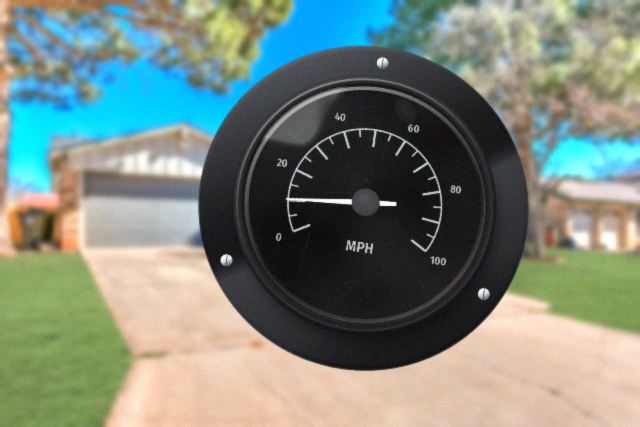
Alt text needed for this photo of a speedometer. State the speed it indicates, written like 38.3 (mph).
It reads 10 (mph)
